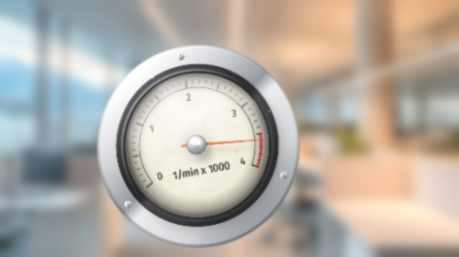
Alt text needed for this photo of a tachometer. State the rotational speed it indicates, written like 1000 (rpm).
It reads 3600 (rpm)
